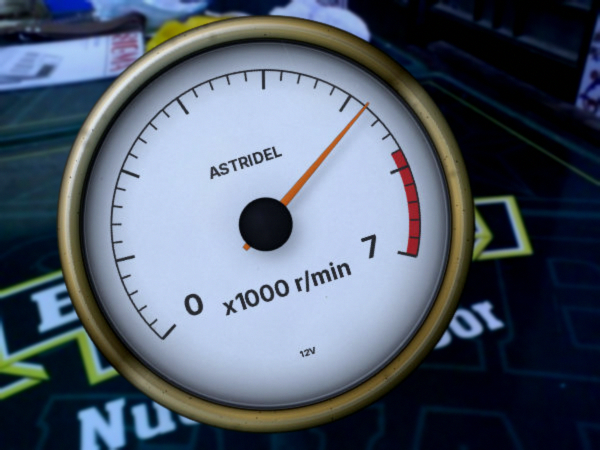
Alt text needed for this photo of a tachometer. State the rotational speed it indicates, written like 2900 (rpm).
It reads 5200 (rpm)
